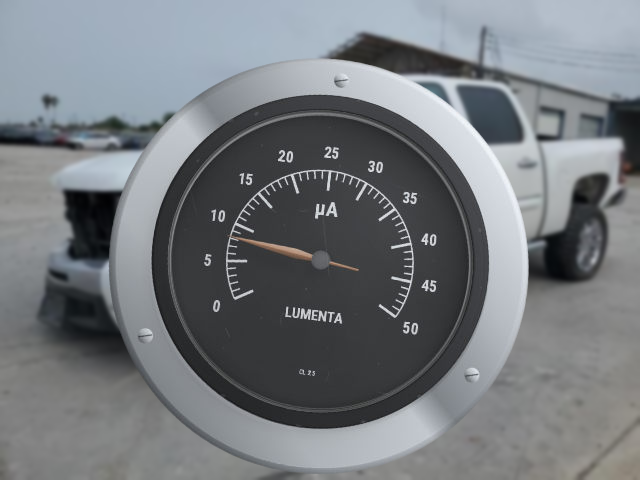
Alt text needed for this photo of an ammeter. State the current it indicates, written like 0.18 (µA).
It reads 8 (µA)
